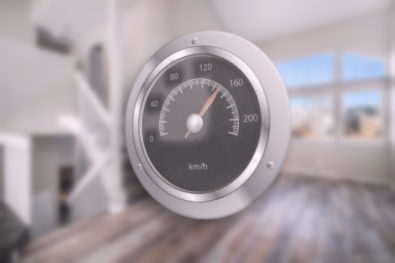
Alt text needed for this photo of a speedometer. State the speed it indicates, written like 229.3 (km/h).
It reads 150 (km/h)
